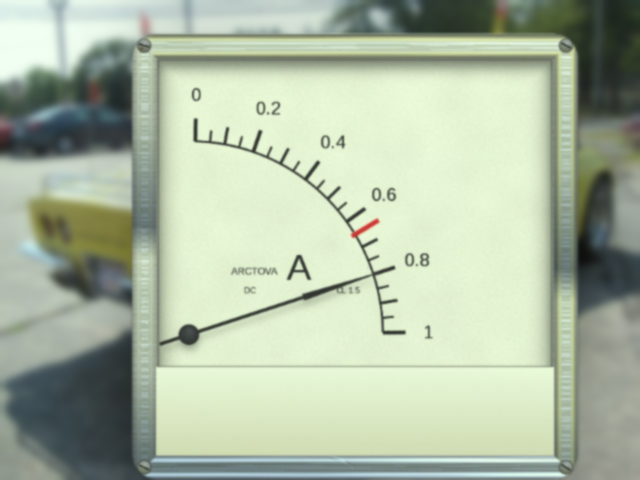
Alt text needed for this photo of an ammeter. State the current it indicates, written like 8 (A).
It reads 0.8 (A)
